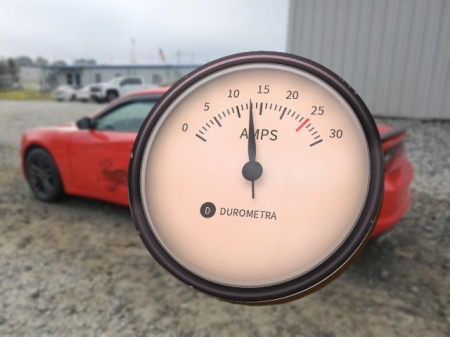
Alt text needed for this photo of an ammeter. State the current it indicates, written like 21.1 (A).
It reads 13 (A)
